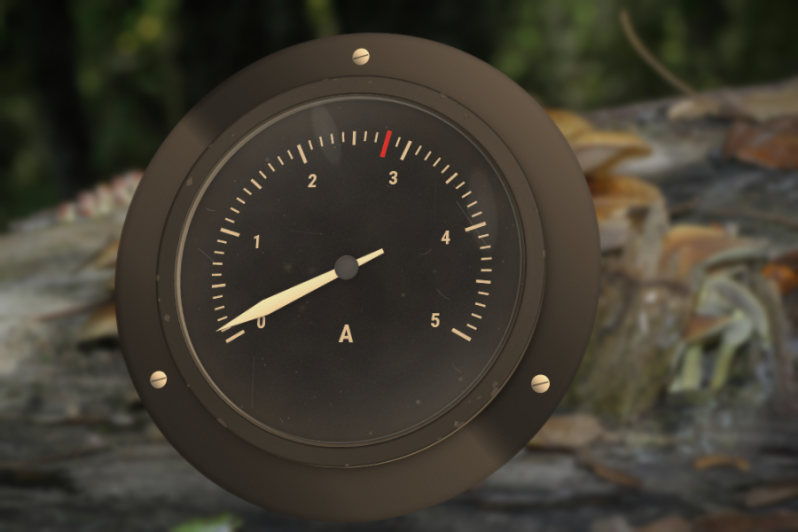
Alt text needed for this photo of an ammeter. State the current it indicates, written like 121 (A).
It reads 0.1 (A)
